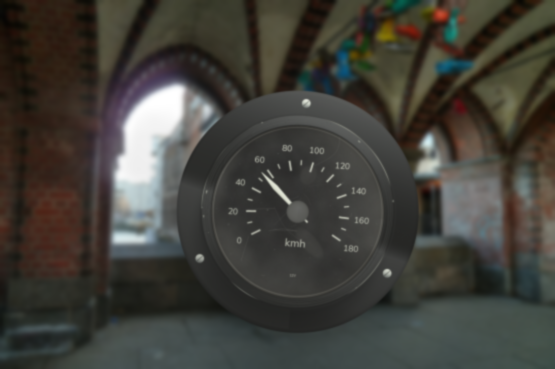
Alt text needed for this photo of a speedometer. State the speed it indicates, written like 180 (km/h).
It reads 55 (km/h)
